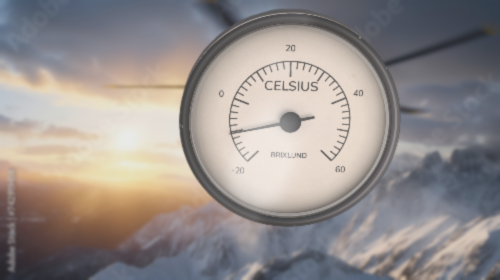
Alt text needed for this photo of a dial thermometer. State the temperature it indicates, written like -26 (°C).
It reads -10 (°C)
